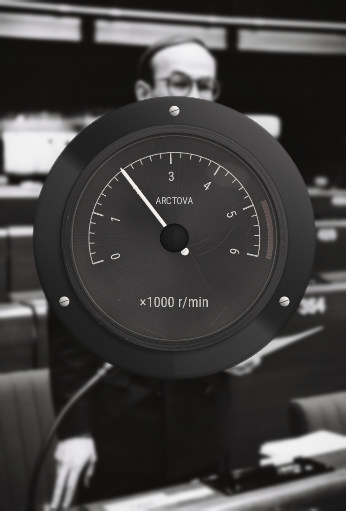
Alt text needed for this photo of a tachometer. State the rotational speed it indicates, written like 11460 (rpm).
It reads 2000 (rpm)
